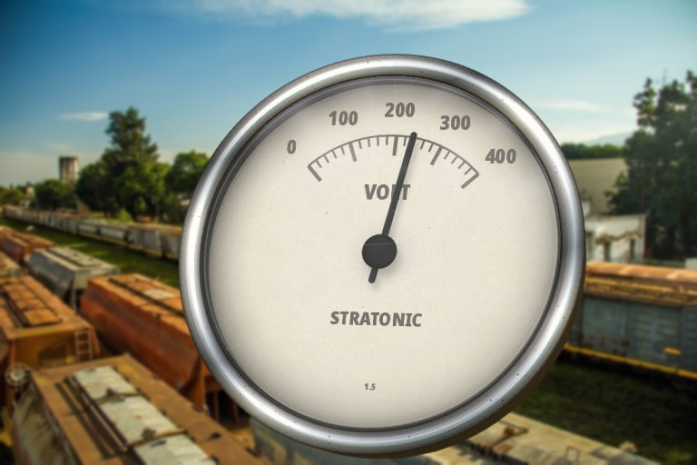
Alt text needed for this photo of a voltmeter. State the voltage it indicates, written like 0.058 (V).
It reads 240 (V)
